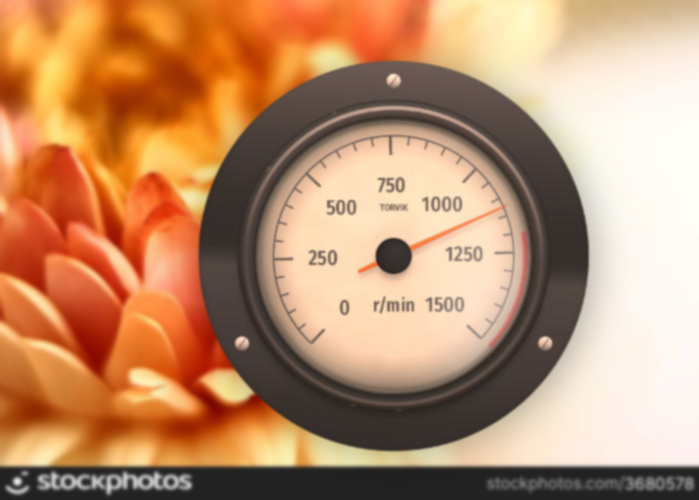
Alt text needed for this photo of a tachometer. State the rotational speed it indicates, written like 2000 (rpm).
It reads 1125 (rpm)
